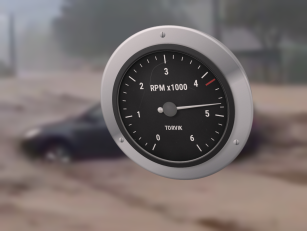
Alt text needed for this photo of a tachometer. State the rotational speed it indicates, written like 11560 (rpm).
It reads 4700 (rpm)
